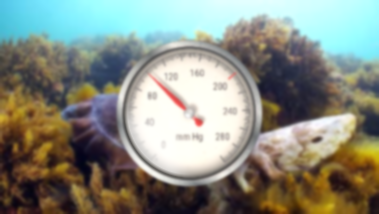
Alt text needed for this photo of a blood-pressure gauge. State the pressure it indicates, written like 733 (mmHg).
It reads 100 (mmHg)
